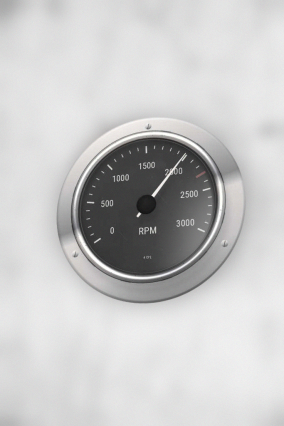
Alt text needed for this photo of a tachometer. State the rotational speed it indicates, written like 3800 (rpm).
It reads 2000 (rpm)
